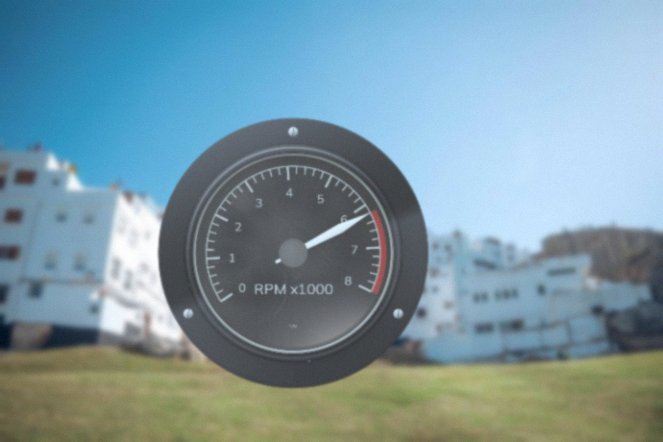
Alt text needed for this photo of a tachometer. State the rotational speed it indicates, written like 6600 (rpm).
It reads 6200 (rpm)
